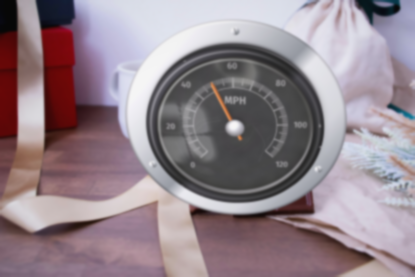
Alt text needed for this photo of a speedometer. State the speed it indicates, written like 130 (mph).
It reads 50 (mph)
